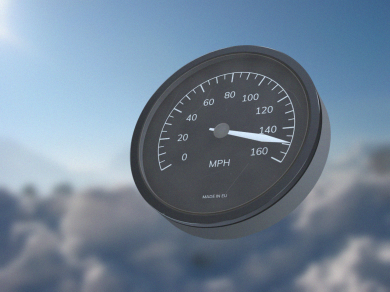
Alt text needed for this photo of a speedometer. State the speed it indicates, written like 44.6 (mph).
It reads 150 (mph)
